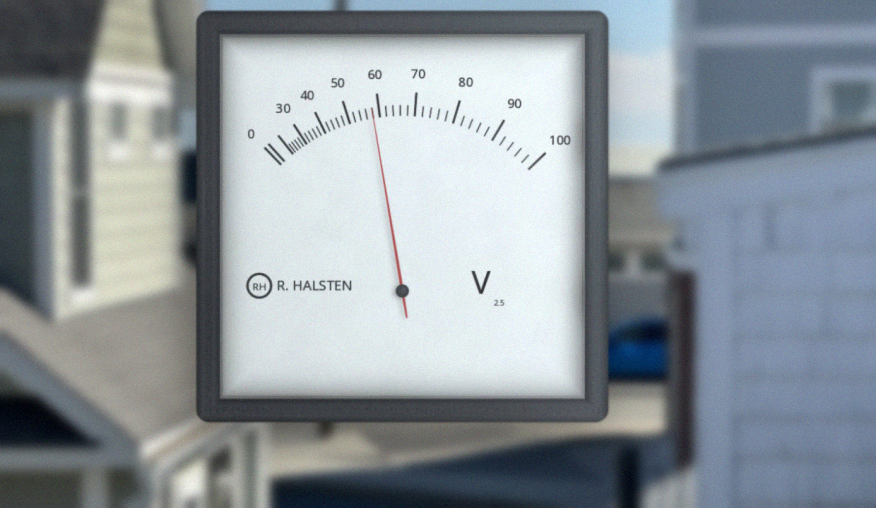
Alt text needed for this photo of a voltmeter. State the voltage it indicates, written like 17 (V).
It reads 58 (V)
